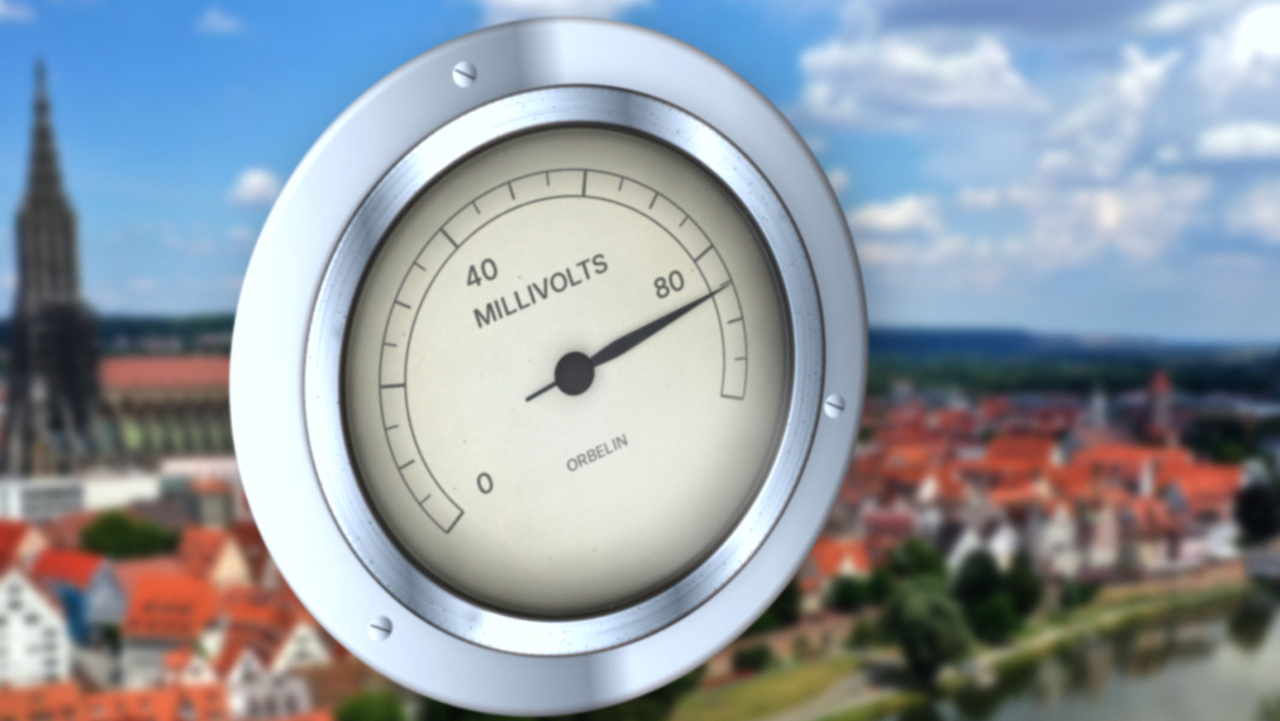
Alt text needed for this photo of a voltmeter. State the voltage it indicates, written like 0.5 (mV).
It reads 85 (mV)
